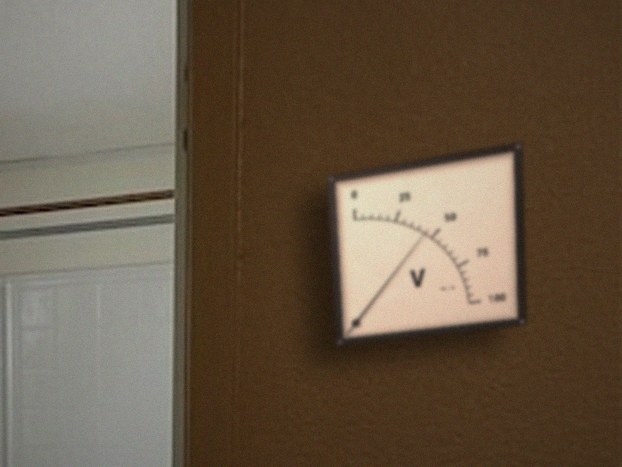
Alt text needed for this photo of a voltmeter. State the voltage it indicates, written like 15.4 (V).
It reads 45 (V)
